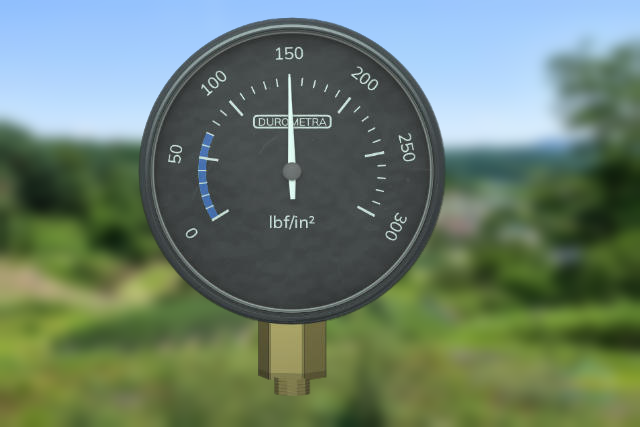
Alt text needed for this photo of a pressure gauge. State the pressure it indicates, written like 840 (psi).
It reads 150 (psi)
